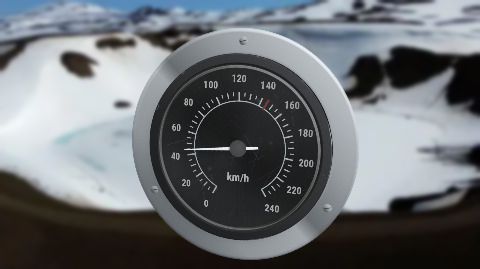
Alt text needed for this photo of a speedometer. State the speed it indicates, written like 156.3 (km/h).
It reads 45 (km/h)
